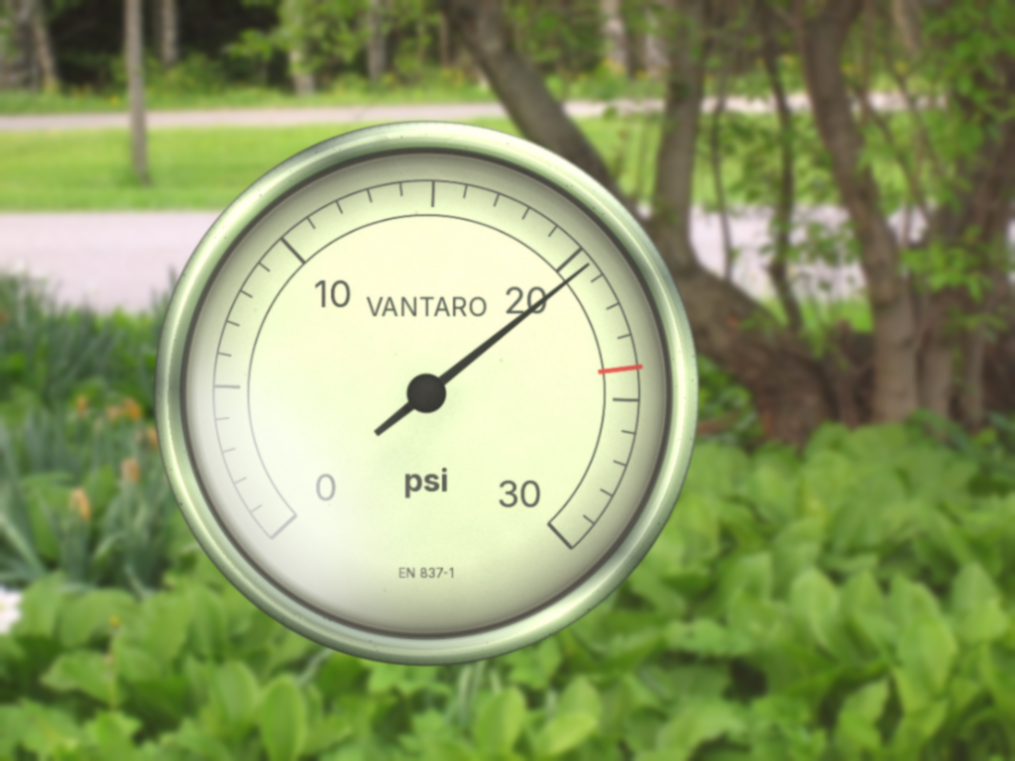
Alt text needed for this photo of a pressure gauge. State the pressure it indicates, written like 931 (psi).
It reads 20.5 (psi)
